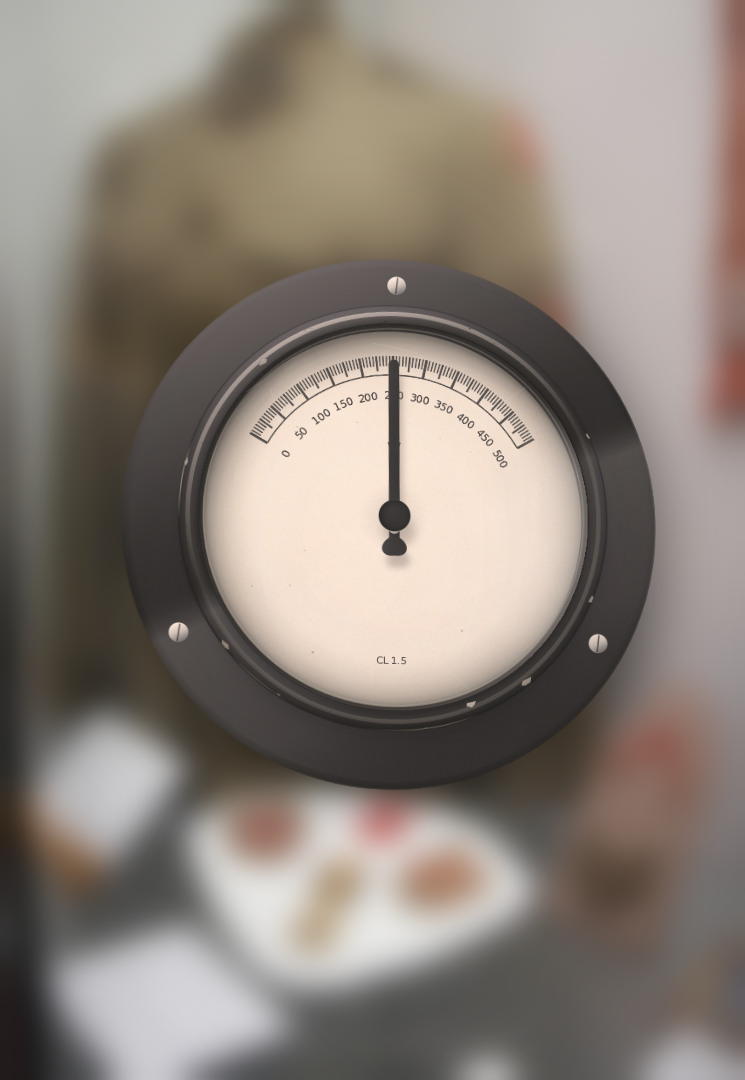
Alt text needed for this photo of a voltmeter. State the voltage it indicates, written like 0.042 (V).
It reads 250 (V)
